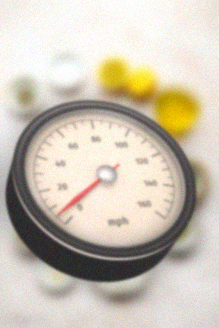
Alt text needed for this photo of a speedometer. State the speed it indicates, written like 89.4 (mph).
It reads 5 (mph)
